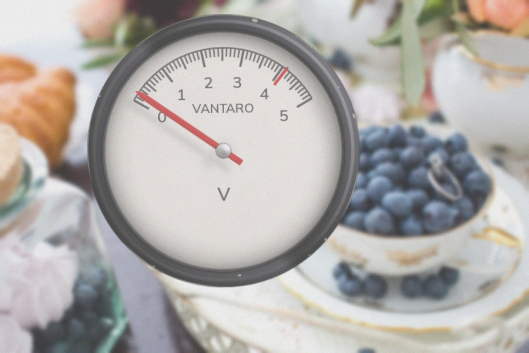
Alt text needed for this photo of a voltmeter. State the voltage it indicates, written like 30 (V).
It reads 0.2 (V)
